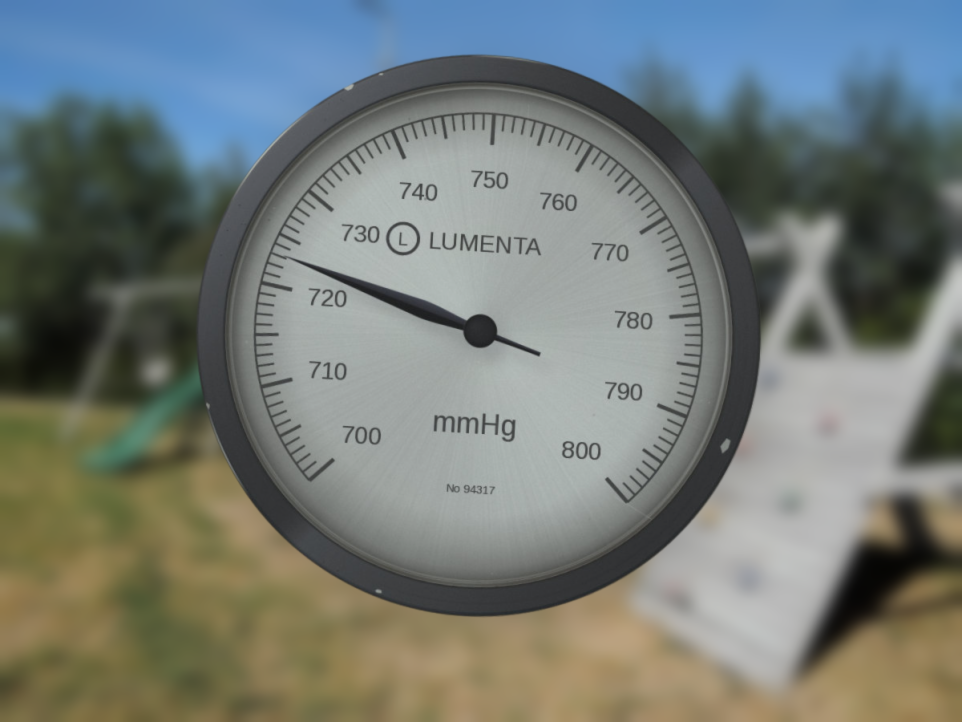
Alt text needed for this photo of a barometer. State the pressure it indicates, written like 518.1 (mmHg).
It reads 723 (mmHg)
